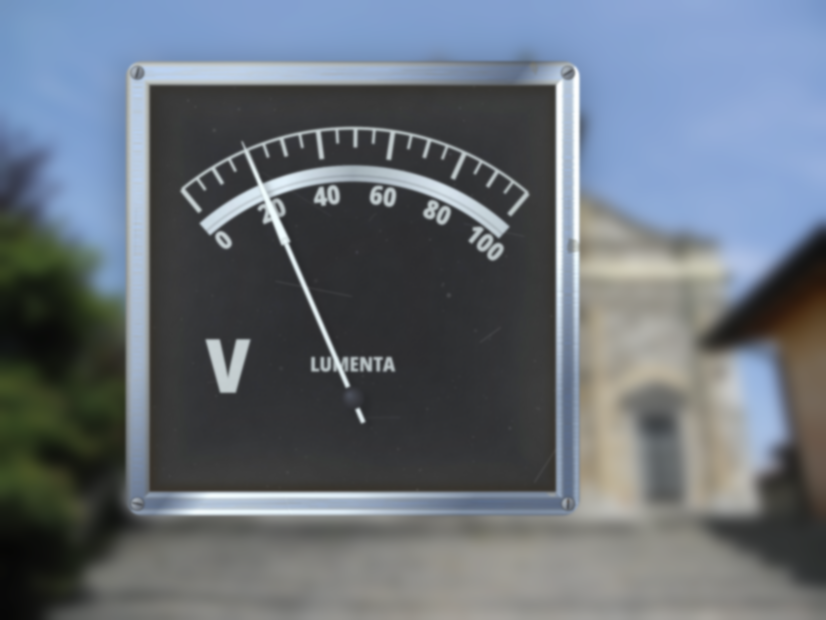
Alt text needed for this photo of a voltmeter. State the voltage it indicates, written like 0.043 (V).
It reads 20 (V)
